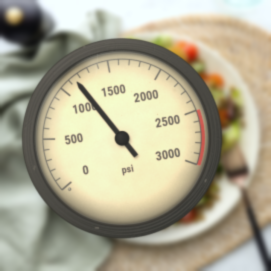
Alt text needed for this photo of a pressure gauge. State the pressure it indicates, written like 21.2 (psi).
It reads 1150 (psi)
